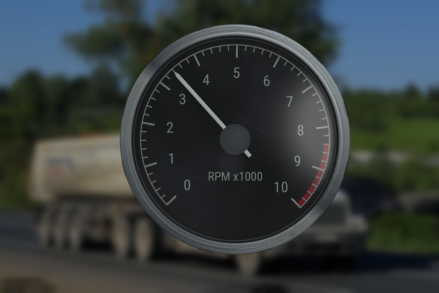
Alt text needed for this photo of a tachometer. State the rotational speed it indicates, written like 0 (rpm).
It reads 3400 (rpm)
